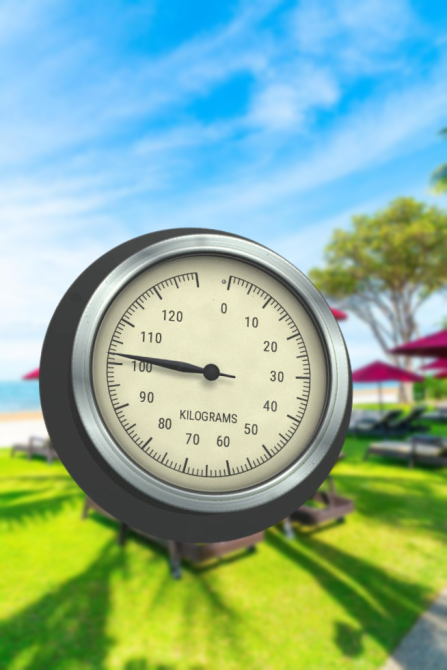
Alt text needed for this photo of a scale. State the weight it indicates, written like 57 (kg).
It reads 102 (kg)
